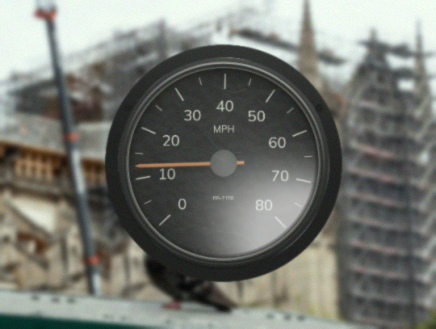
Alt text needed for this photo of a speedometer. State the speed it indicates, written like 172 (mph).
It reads 12.5 (mph)
